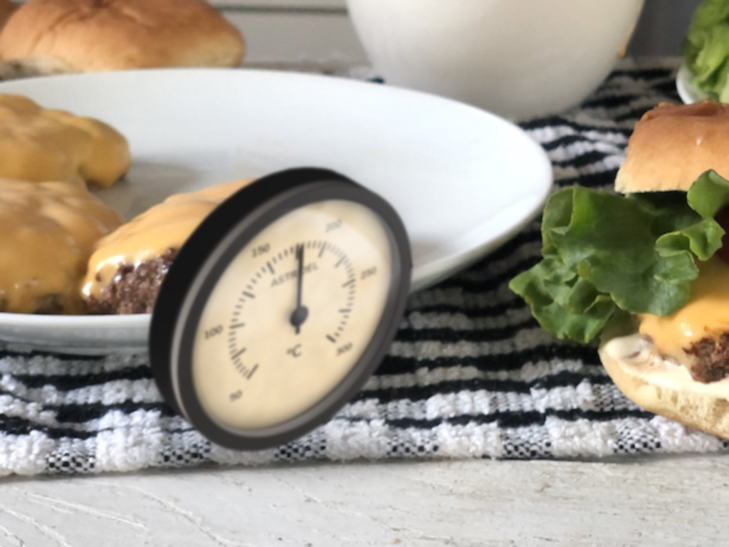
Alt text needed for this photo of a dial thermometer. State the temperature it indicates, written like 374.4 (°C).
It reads 175 (°C)
